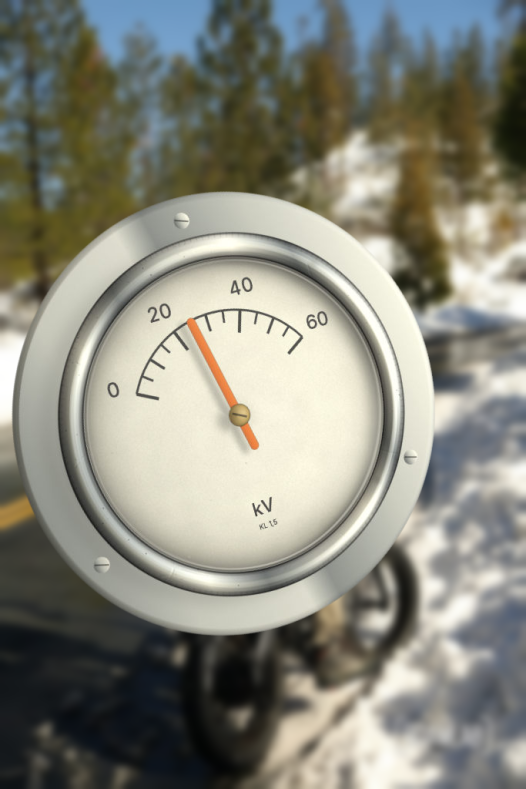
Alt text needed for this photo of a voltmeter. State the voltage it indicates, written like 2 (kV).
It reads 25 (kV)
